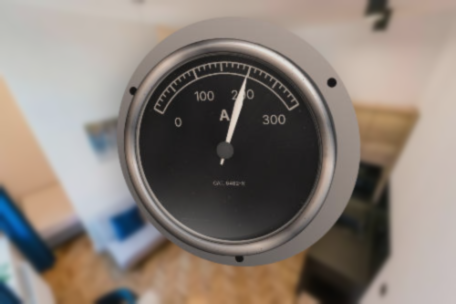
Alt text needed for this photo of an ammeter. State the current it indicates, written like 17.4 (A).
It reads 200 (A)
